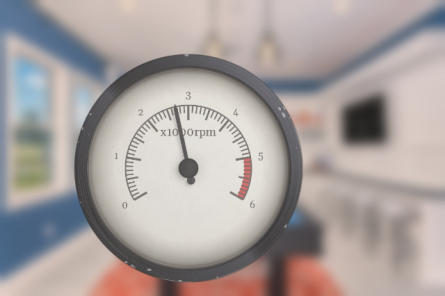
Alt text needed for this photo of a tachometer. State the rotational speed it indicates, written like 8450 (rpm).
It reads 2700 (rpm)
